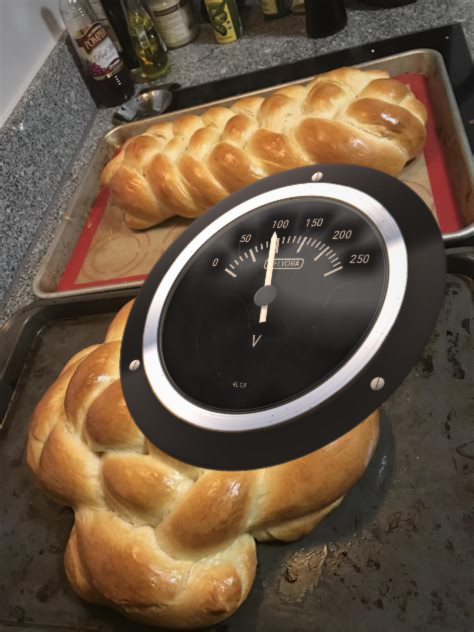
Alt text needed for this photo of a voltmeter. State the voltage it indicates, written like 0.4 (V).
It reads 100 (V)
